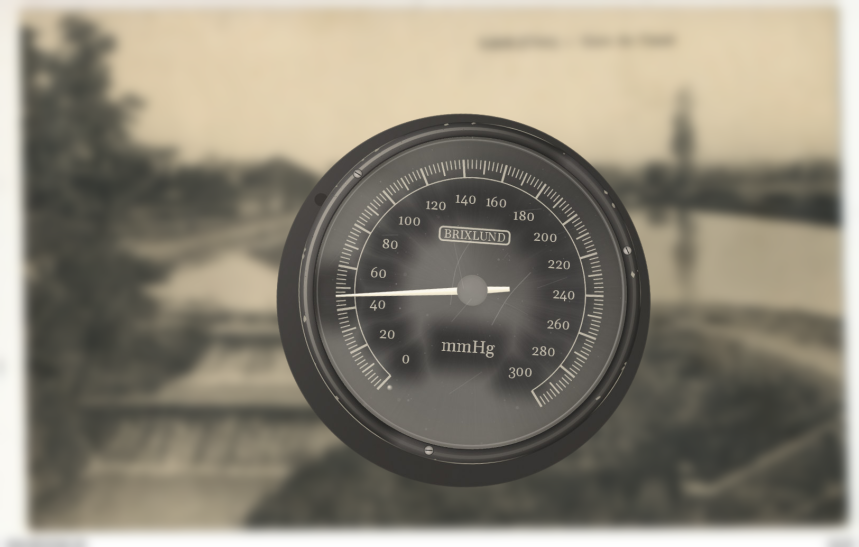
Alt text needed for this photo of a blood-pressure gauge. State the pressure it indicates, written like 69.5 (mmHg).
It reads 46 (mmHg)
